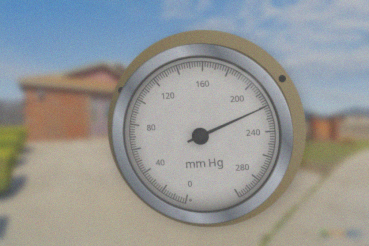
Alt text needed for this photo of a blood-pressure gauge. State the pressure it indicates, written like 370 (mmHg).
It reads 220 (mmHg)
